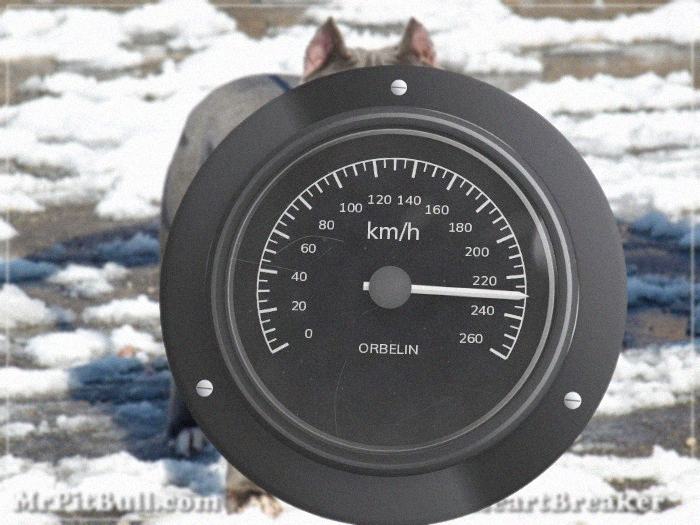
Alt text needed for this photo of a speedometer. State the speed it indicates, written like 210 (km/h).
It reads 230 (km/h)
